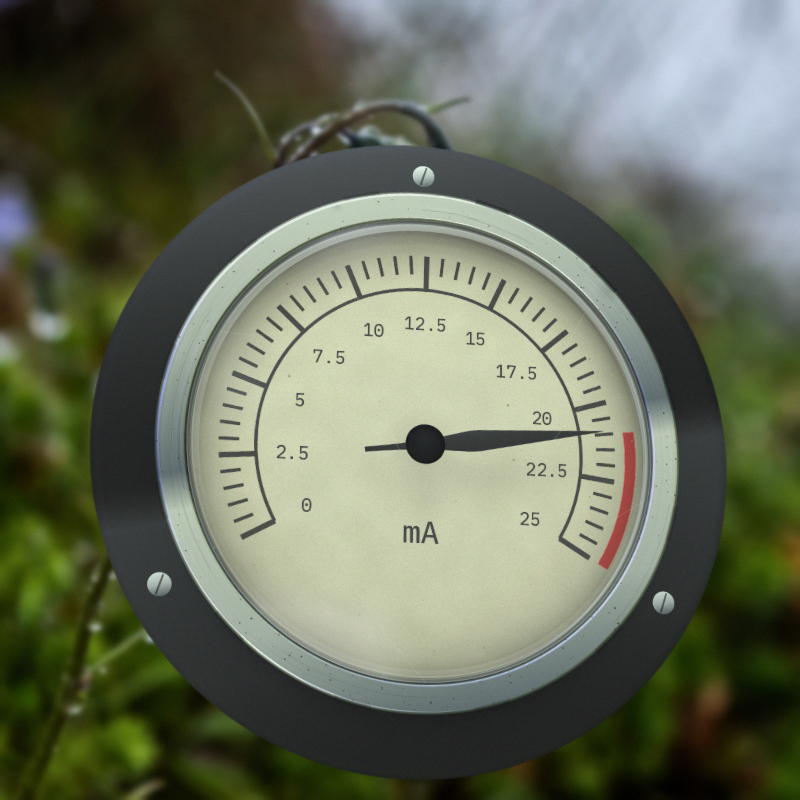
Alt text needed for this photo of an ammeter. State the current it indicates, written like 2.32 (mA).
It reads 21 (mA)
